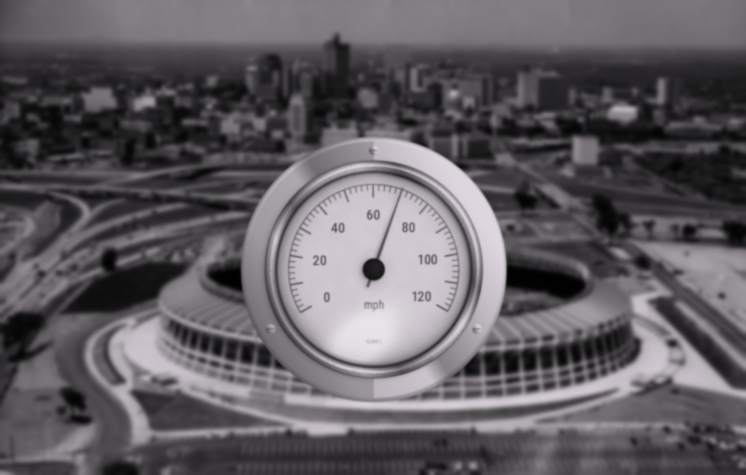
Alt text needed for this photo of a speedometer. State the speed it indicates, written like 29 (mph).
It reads 70 (mph)
